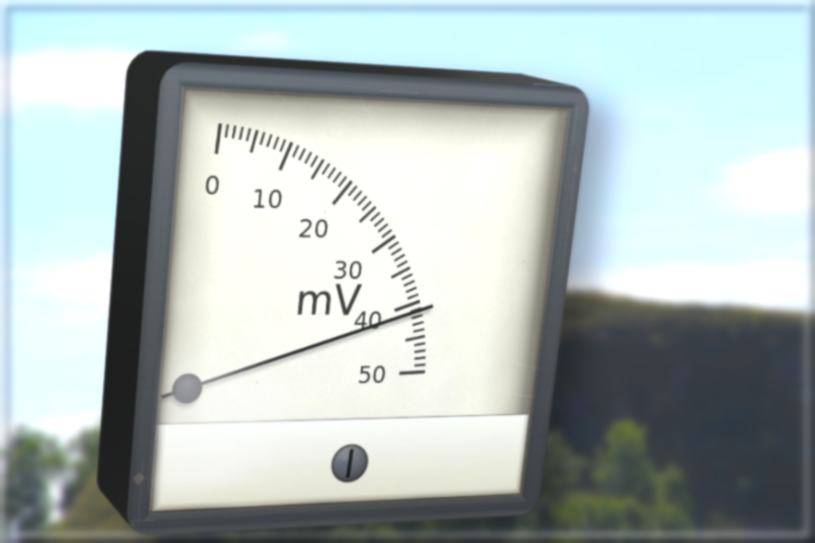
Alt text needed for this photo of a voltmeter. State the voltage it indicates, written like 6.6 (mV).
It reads 41 (mV)
